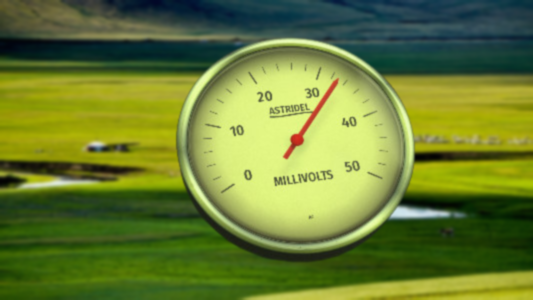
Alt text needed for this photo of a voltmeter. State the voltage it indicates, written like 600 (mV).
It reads 33 (mV)
